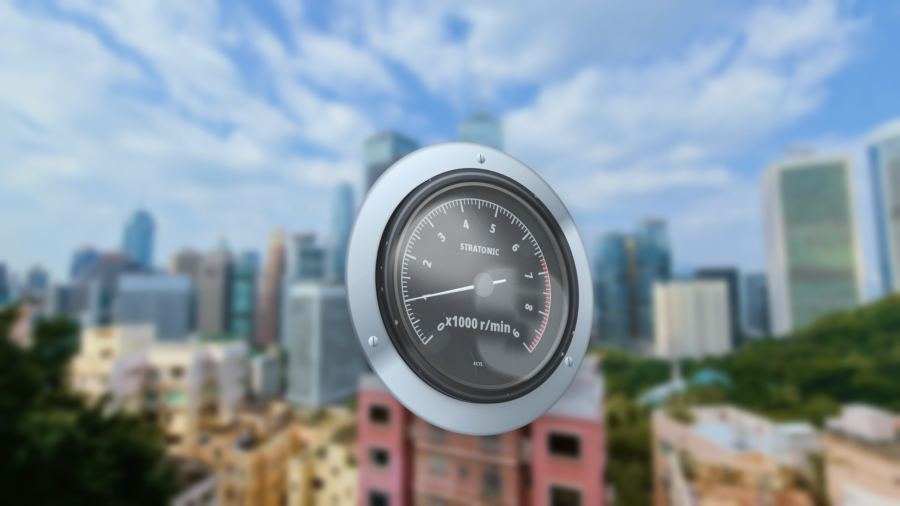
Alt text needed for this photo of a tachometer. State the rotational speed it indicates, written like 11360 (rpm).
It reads 1000 (rpm)
